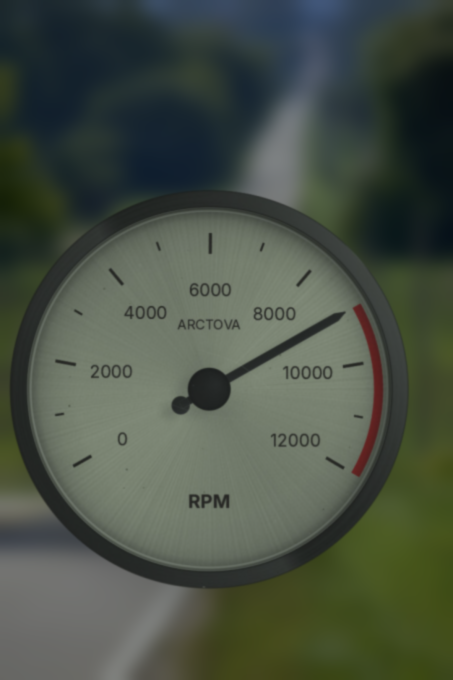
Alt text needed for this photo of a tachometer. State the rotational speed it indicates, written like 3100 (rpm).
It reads 9000 (rpm)
